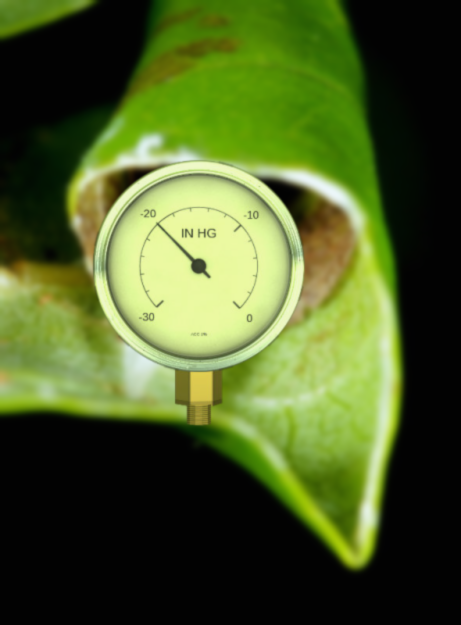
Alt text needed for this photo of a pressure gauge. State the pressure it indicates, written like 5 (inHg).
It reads -20 (inHg)
